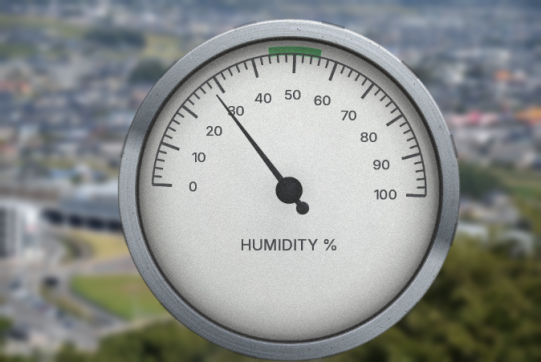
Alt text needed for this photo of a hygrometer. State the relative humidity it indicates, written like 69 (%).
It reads 28 (%)
